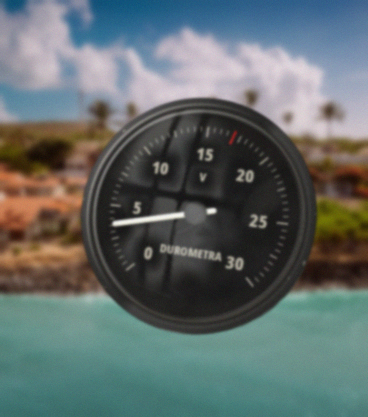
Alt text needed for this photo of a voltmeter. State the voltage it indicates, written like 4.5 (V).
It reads 3.5 (V)
